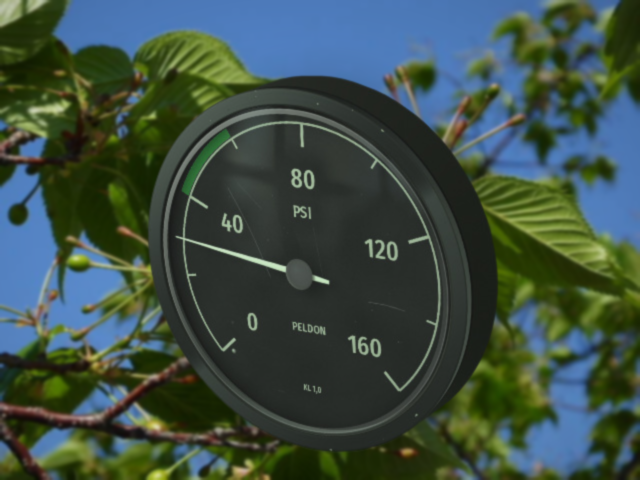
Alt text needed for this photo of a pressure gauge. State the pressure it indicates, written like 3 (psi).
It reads 30 (psi)
